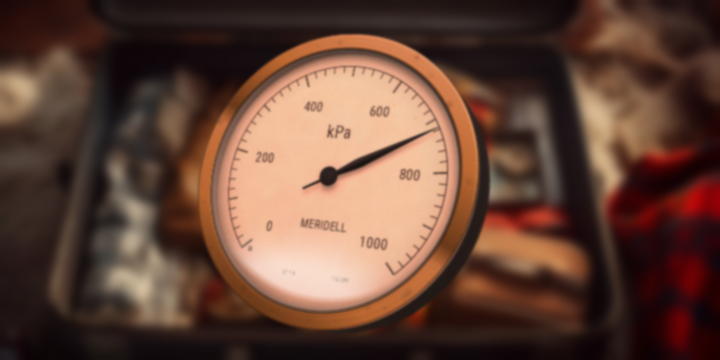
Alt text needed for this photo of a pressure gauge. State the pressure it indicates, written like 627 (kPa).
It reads 720 (kPa)
